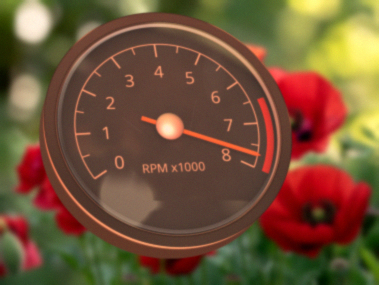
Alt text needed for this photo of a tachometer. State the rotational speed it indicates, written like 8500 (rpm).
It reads 7750 (rpm)
